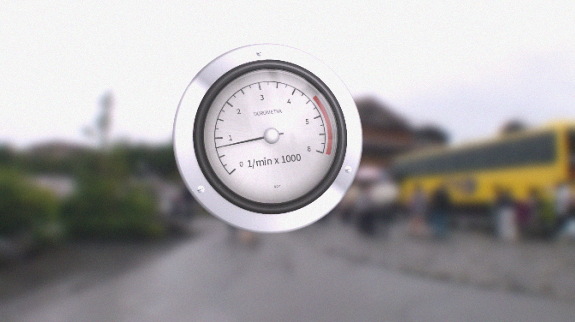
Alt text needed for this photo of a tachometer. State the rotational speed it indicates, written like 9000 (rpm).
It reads 750 (rpm)
